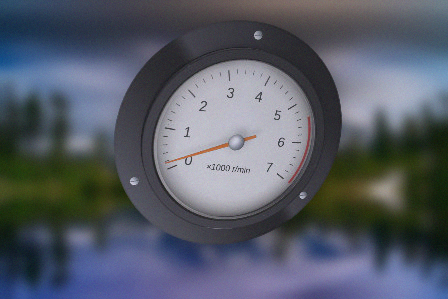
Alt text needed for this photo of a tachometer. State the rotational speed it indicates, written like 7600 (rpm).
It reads 200 (rpm)
